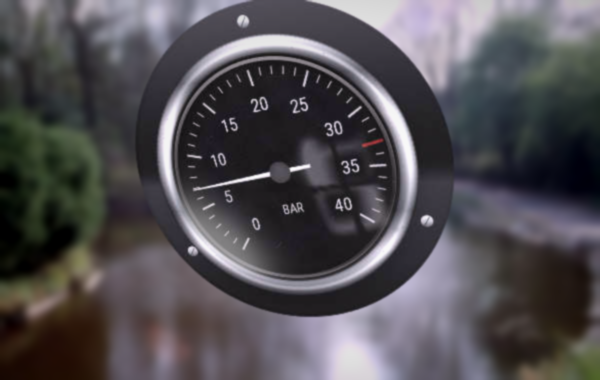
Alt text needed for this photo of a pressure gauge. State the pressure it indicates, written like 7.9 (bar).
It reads 7 (bar)
